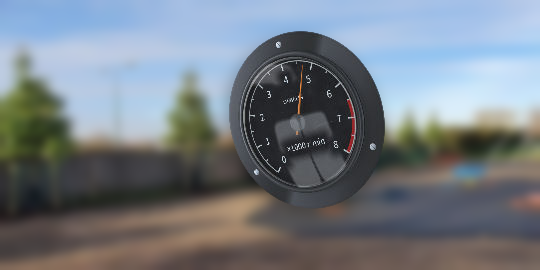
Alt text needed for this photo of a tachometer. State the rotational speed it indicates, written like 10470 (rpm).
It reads 4750 (rpm)
